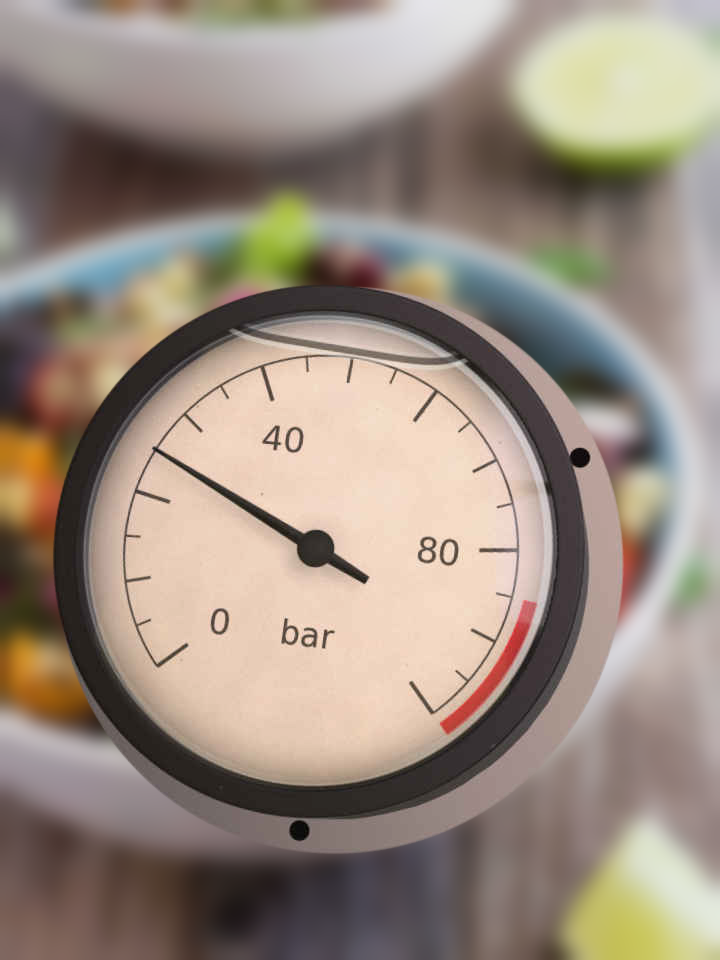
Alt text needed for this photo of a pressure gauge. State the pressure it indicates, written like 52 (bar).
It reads 25 (bar)
